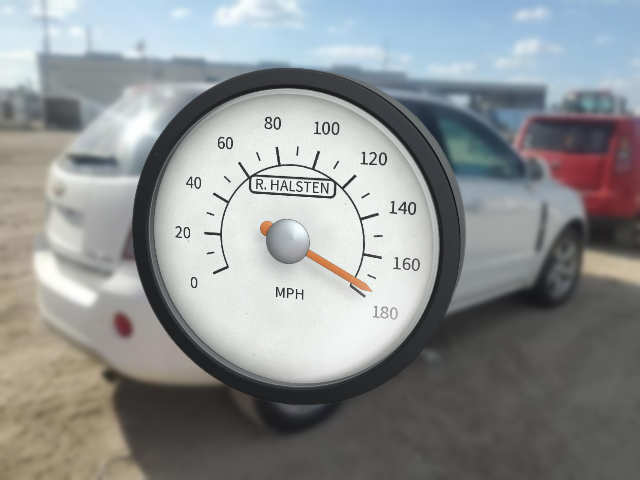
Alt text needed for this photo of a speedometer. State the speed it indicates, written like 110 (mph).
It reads 175 (mph)
